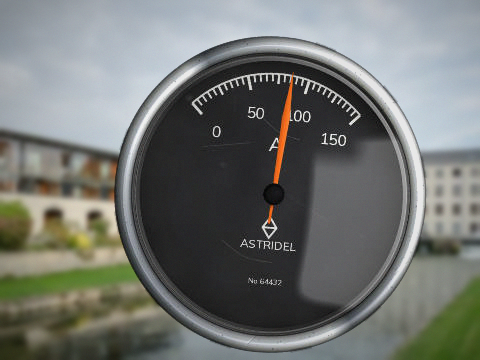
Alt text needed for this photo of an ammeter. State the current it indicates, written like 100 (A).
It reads 85 (A)
